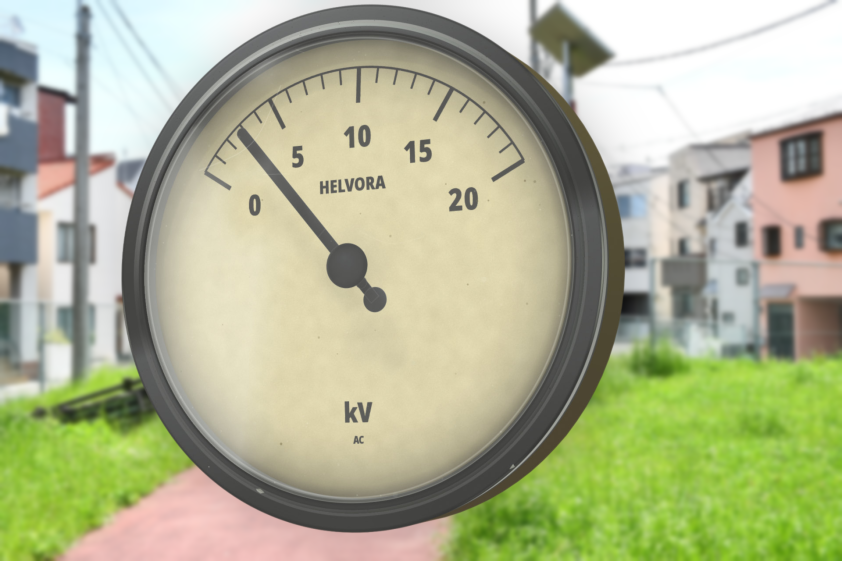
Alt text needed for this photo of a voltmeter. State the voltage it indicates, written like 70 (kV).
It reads 3 (kV)
